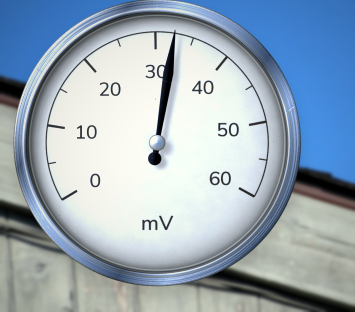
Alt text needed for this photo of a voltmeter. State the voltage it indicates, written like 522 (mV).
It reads 32.5 (mV)
